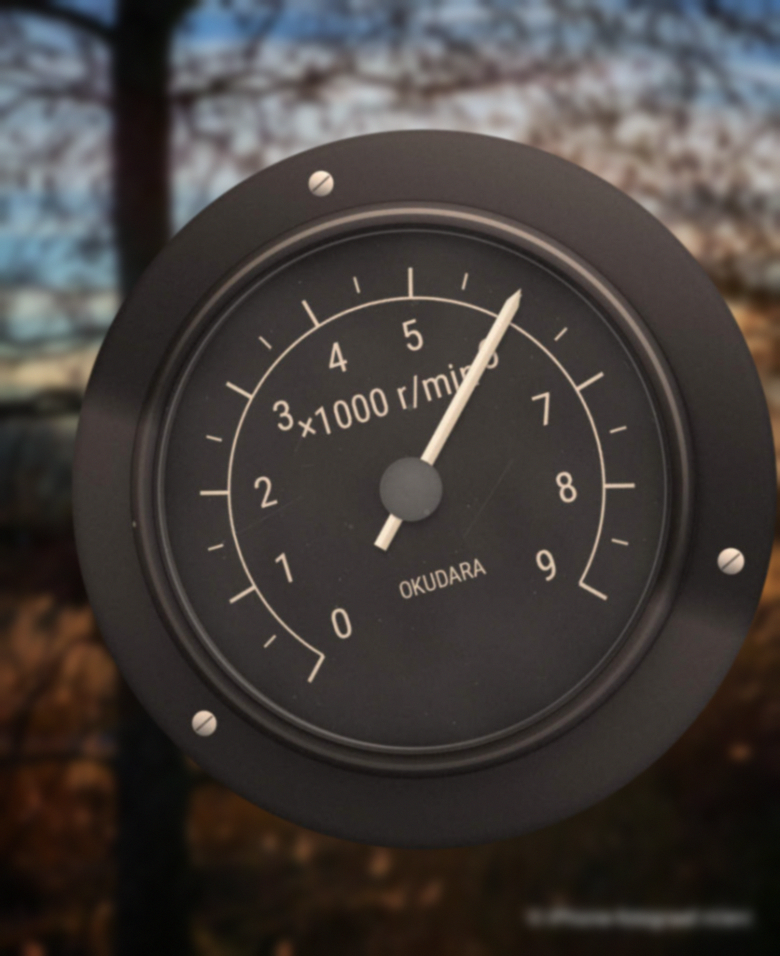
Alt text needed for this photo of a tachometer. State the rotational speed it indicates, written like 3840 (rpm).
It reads 6000 (rpm)
